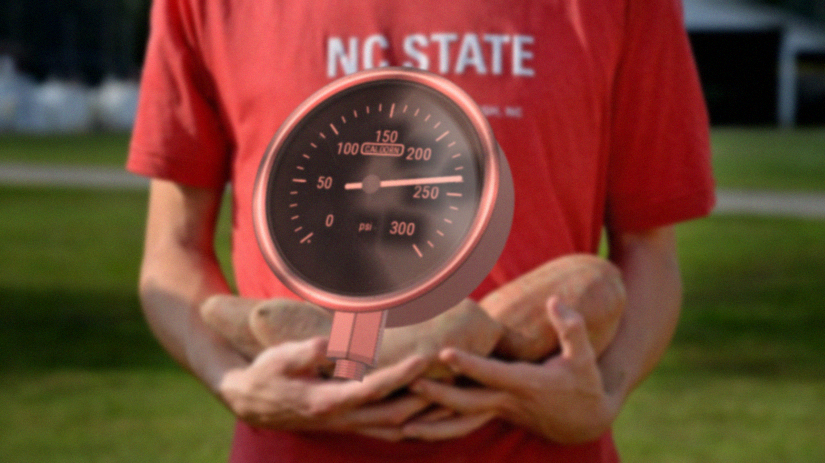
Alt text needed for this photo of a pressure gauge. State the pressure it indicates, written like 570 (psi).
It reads 240 (psi)
